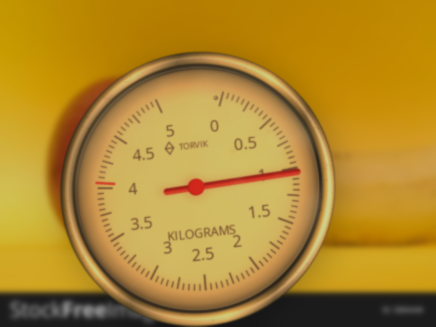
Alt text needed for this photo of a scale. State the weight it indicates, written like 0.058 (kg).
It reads 1.05 (kg)
